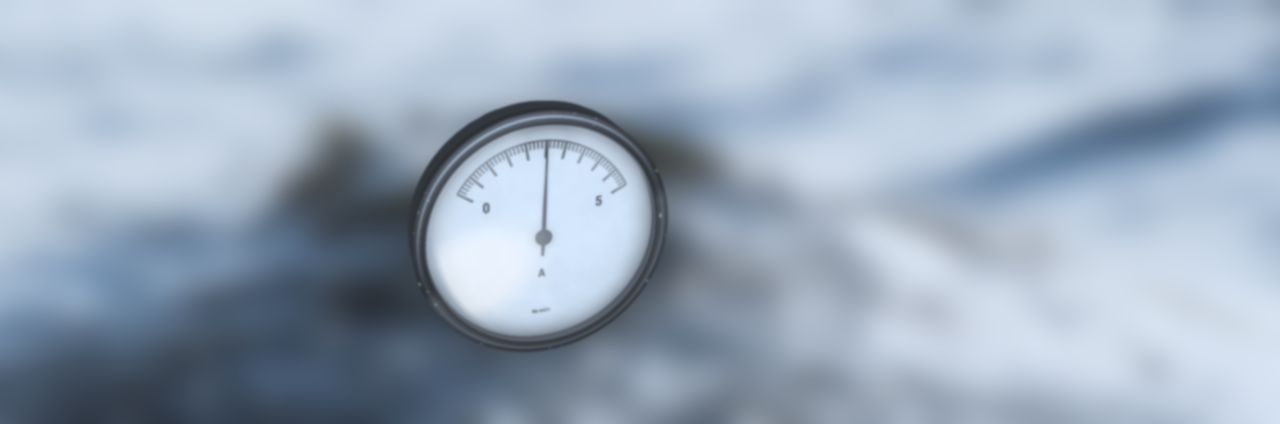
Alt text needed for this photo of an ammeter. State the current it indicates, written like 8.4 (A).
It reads 2.5 (A)
